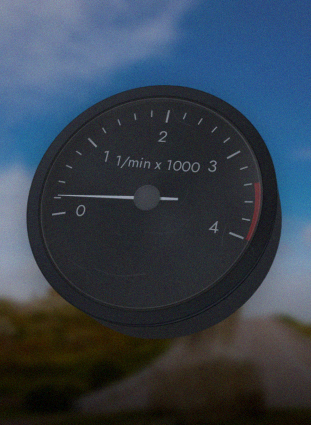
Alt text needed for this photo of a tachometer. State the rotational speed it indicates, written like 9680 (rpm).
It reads 200 (rpm)
